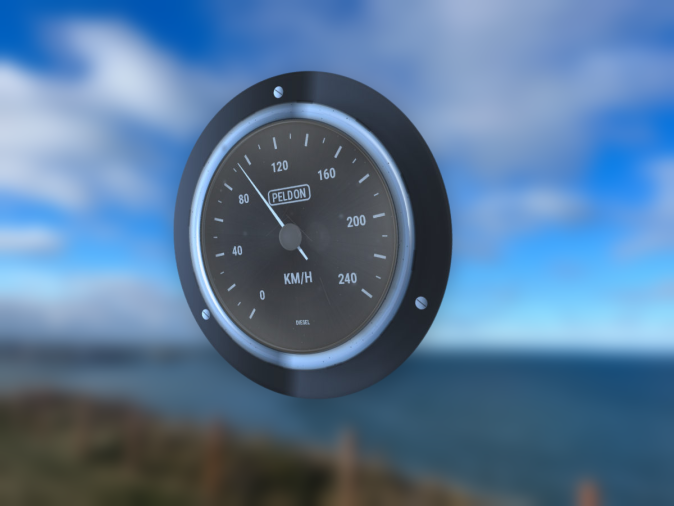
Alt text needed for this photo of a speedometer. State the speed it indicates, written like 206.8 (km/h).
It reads 95 (km/h)
